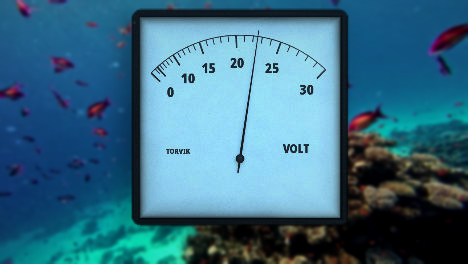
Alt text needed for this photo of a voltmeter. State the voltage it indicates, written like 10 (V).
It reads 22.5 (V)
